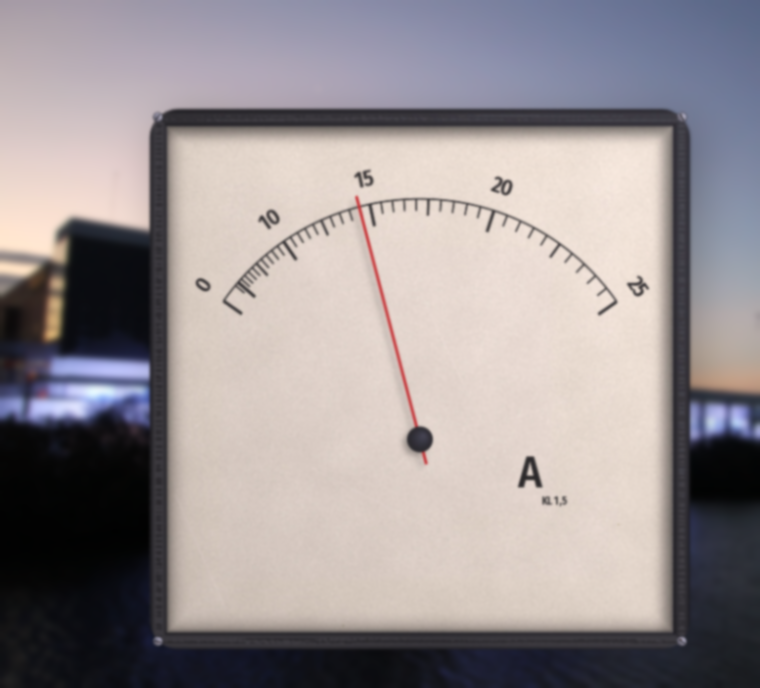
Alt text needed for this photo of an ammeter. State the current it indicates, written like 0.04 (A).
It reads 14.5 (A)
